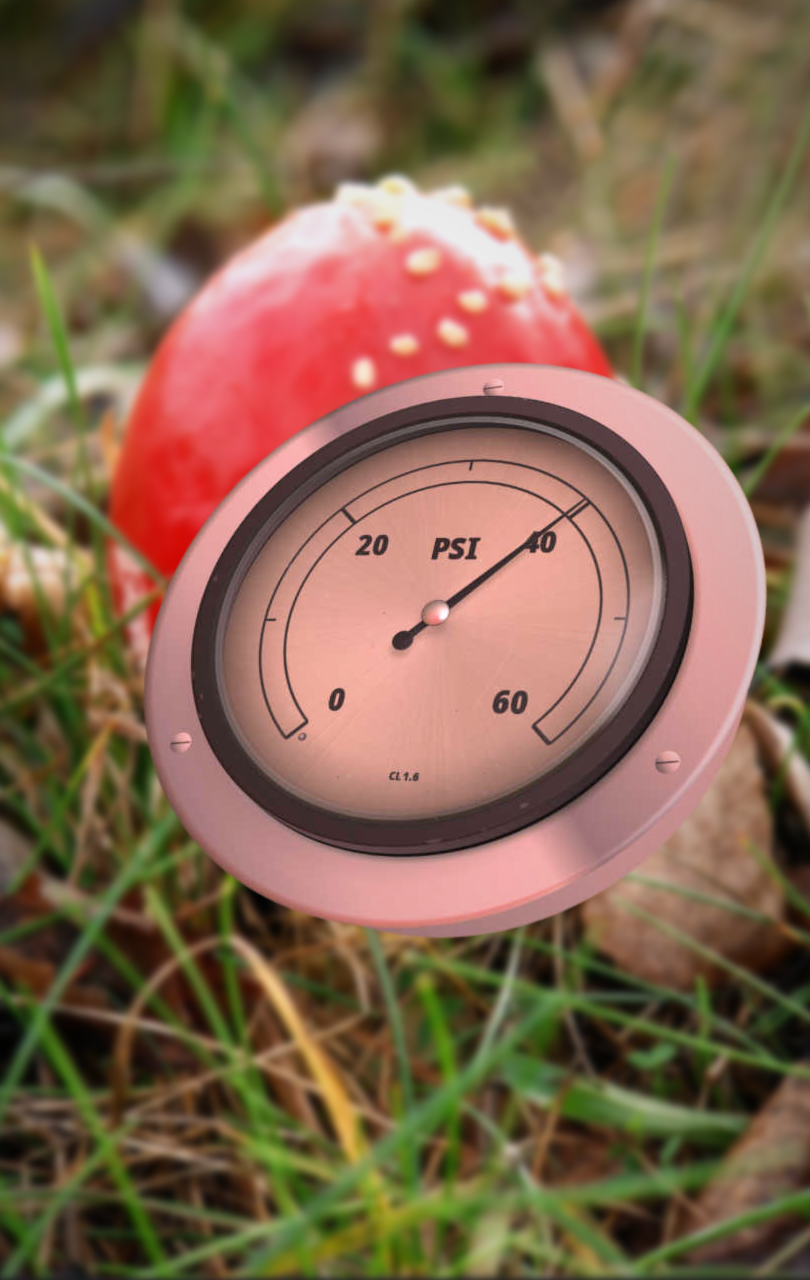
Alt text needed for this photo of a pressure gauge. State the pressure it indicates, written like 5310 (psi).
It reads 40 (psi)
